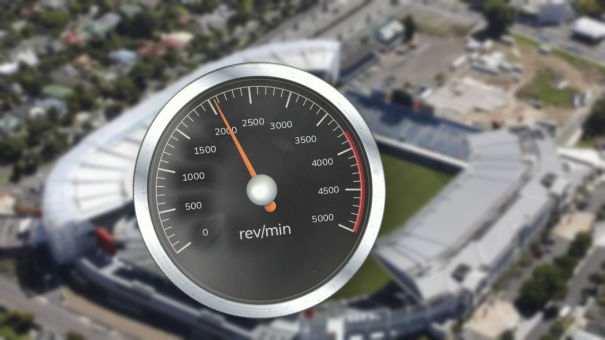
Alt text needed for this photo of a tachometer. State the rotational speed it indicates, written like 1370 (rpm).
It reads 2050 (rpm)
